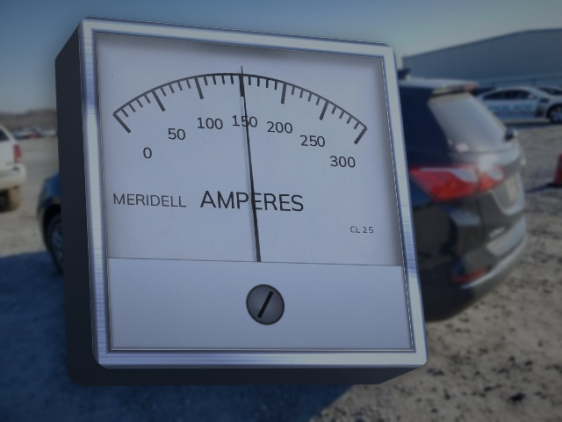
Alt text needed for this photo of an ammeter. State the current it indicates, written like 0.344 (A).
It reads 150 (A)
